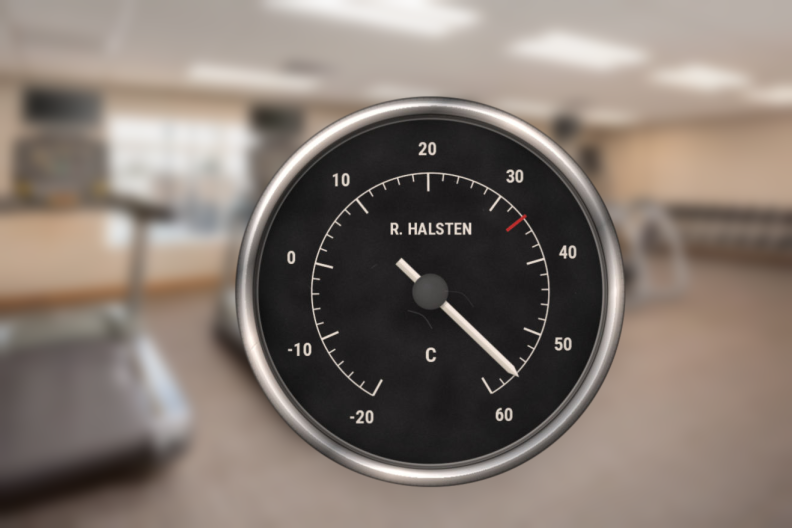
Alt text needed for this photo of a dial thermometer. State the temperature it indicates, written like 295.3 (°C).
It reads 56 (°C)
